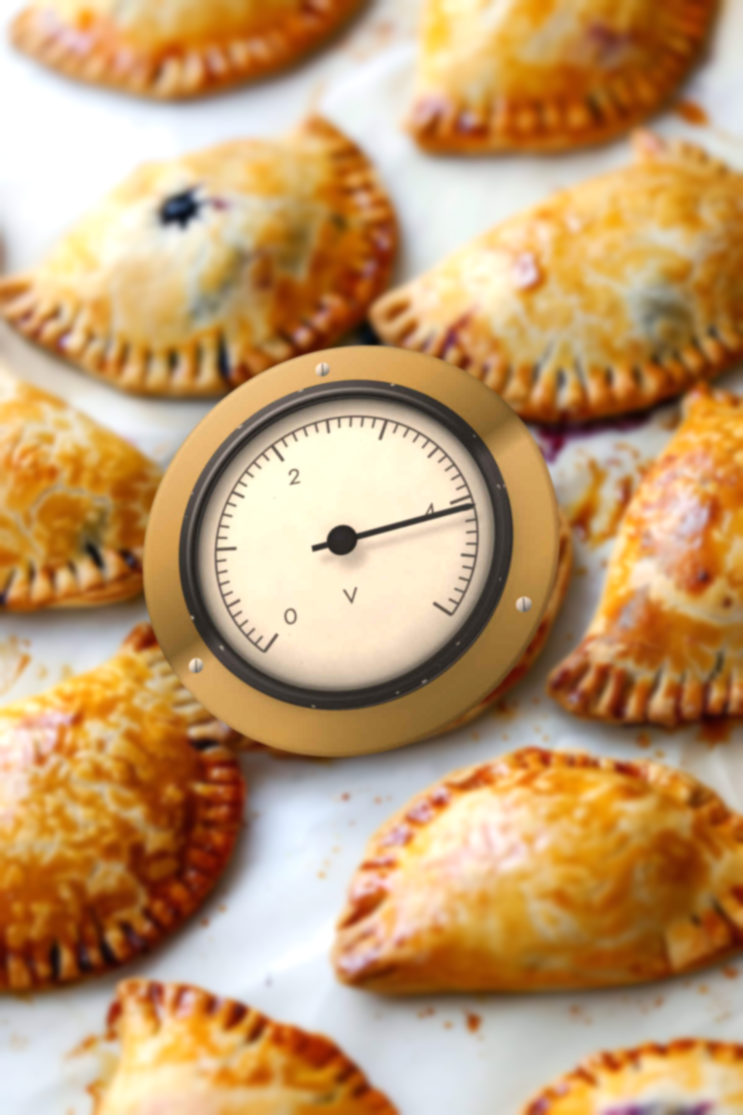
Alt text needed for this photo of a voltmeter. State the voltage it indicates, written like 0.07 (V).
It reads 4.1 (V)
